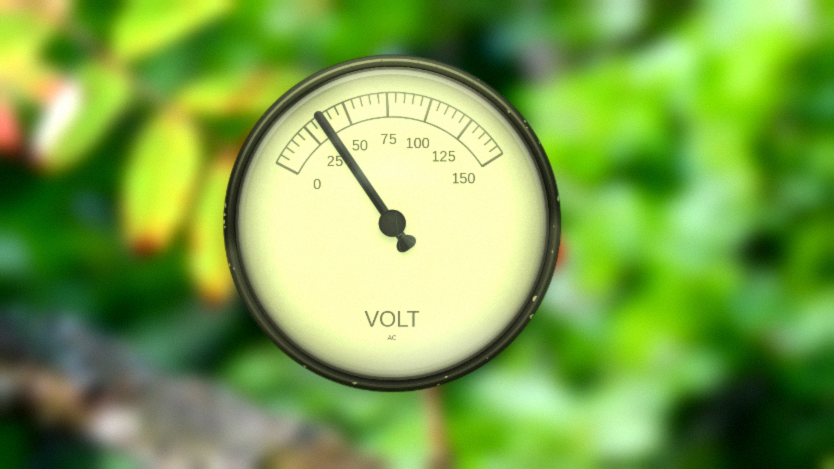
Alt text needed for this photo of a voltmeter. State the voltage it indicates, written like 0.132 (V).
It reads 35 (V)
